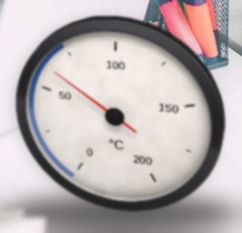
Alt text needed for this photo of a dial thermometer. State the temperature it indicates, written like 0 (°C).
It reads 62.5 (°C)
